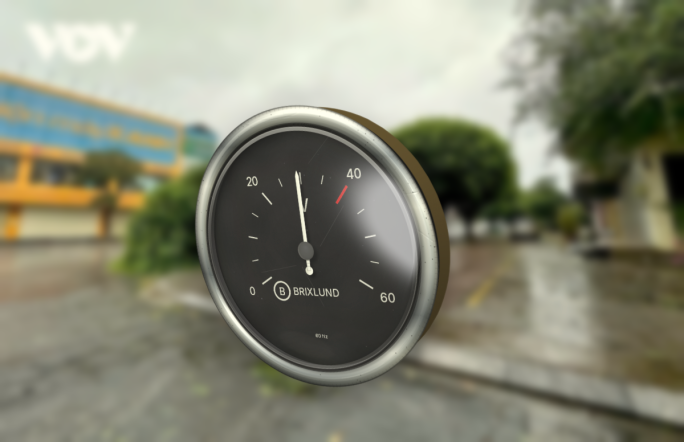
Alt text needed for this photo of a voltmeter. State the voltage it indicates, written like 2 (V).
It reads 30 (V)
